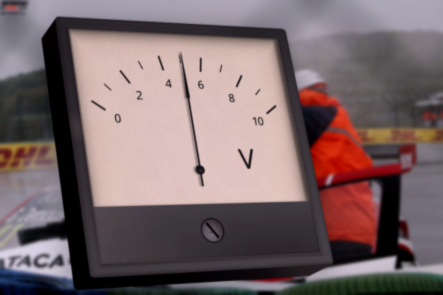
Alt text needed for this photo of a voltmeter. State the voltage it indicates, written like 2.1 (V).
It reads 5 (V)
